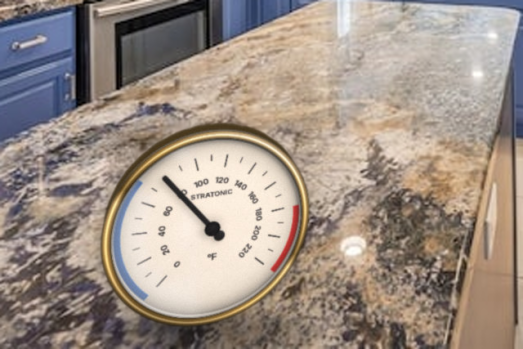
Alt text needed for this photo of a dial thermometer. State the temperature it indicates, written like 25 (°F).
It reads 80 (°F)
